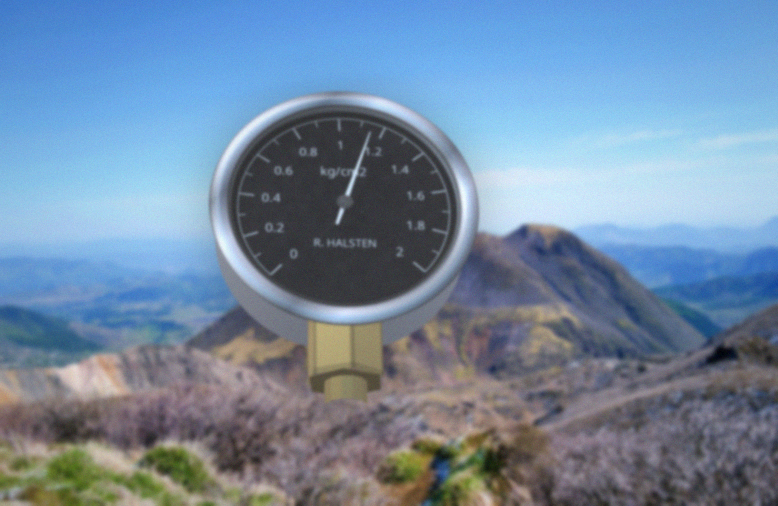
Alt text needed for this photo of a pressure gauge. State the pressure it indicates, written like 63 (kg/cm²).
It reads 1.15 (kg/cm²)
